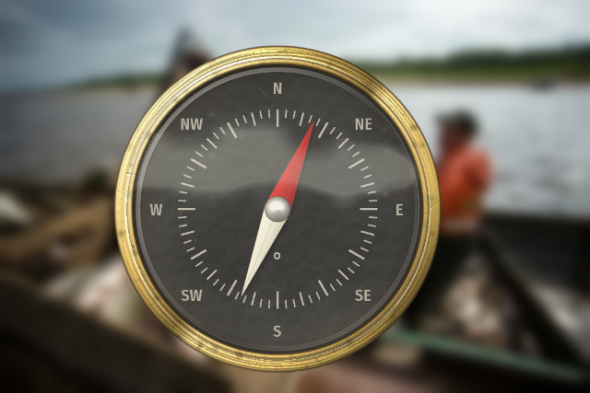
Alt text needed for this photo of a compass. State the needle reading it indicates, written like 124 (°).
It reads 22.5 (°)
